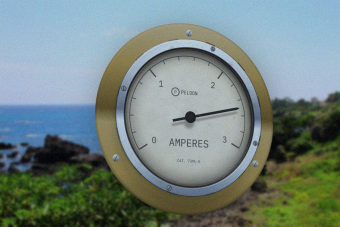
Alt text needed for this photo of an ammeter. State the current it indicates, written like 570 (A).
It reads 2.5 (A)
